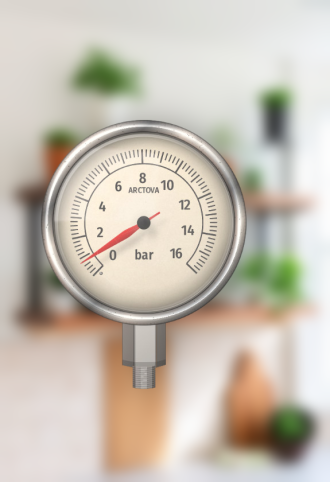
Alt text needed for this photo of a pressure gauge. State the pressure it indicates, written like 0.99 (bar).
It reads 0.8 (bar)
